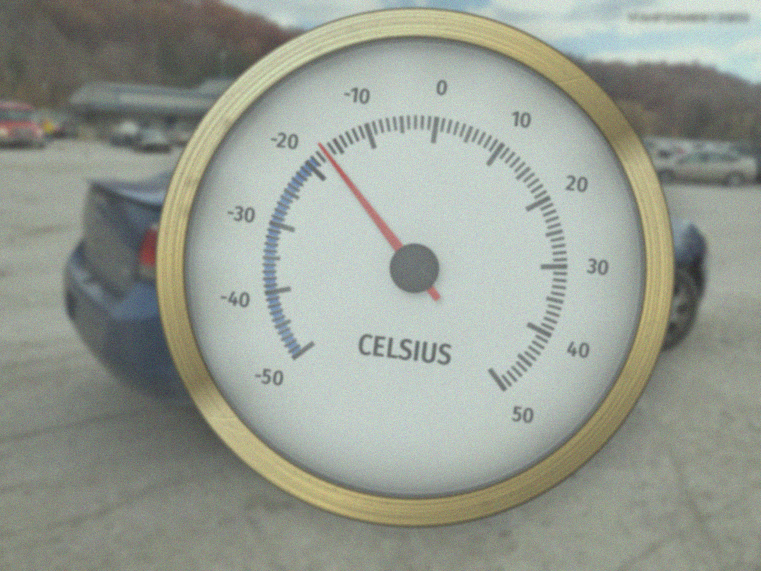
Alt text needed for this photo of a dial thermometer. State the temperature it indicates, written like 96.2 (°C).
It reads -17 (°C)
